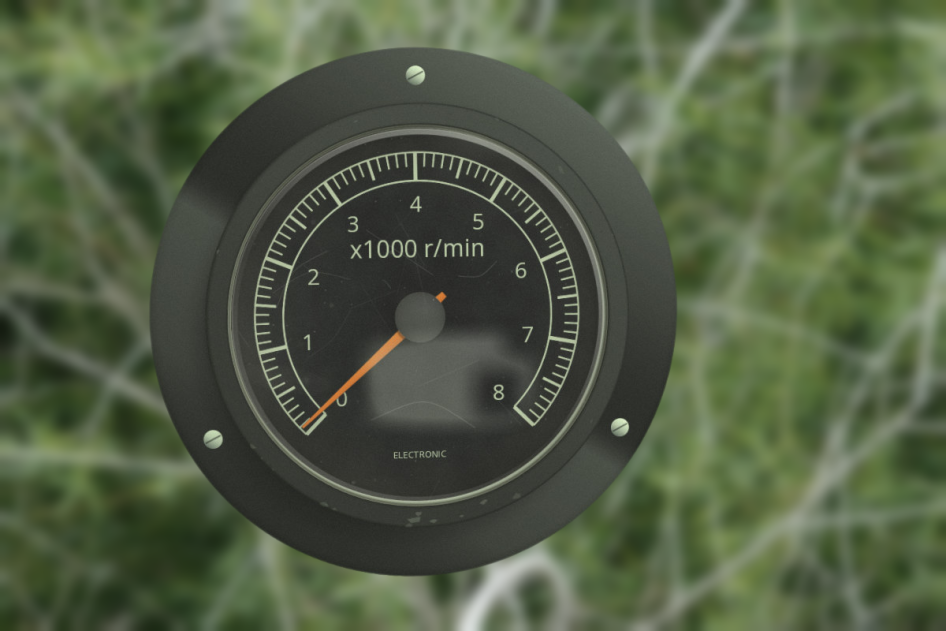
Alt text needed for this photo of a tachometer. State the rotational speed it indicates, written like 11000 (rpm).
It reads 100 (rpm)
